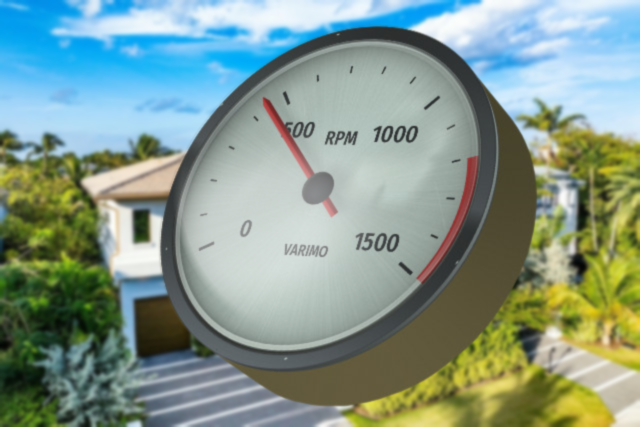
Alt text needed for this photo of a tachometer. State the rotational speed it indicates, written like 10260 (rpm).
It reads 450 (rpm)
